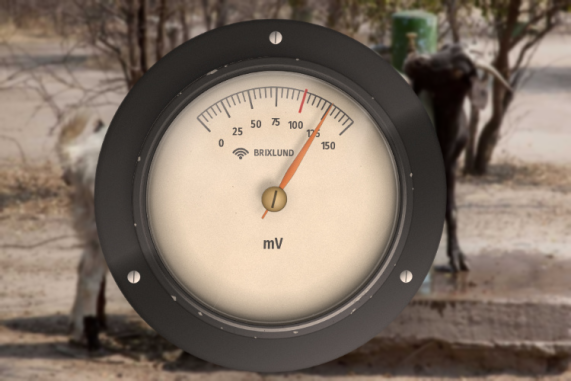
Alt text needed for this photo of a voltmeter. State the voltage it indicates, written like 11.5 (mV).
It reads 125 (mV)
